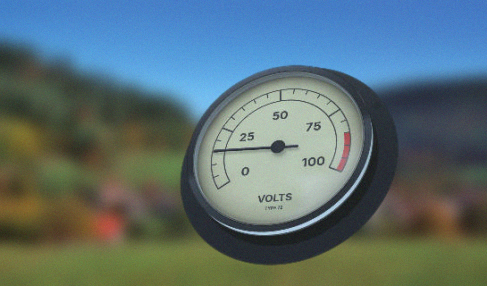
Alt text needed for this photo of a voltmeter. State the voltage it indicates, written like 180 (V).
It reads 15 (V)
